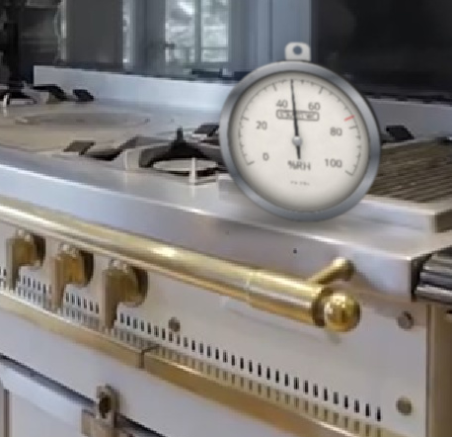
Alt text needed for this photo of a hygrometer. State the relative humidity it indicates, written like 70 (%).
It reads 48 (%)
